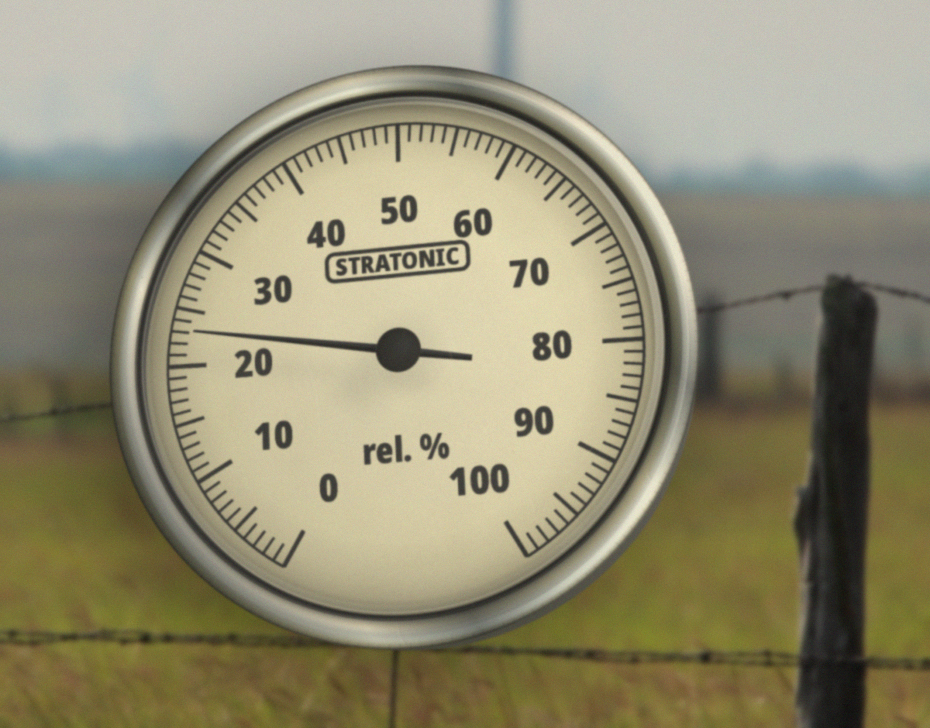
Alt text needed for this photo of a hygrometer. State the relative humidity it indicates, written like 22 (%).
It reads 23 (%)
